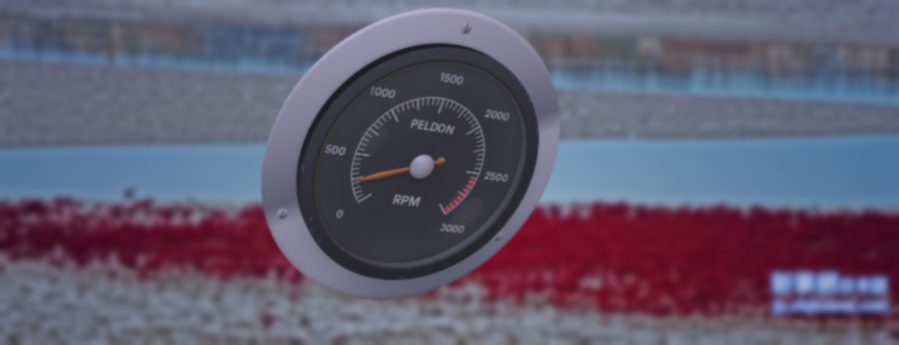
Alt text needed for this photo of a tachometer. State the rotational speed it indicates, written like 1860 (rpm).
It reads 250 (rpm)
